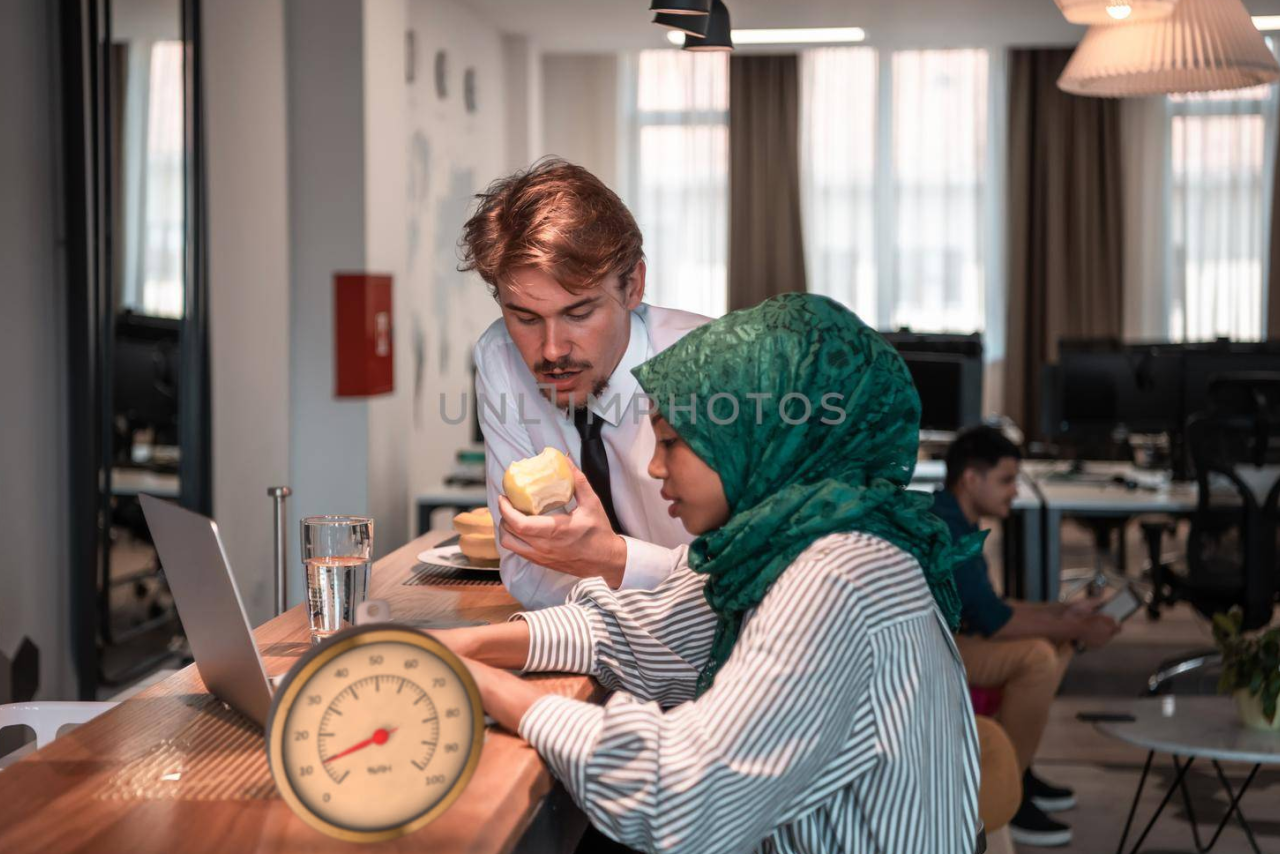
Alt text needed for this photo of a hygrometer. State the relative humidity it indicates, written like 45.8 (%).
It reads 10 (%)
